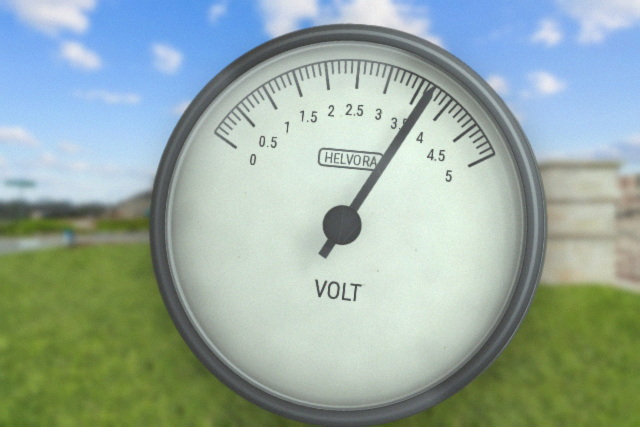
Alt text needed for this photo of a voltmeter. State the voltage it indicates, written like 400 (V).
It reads 3.7 (V)
